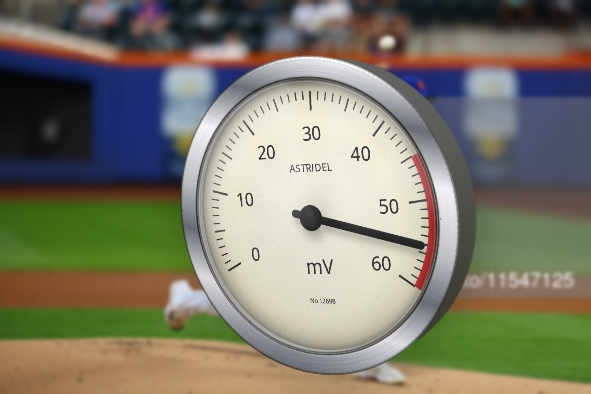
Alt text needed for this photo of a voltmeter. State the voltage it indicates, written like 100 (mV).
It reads 55 (mV)
